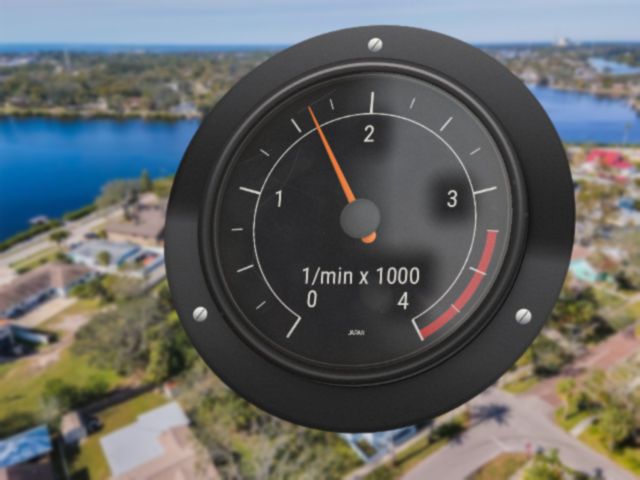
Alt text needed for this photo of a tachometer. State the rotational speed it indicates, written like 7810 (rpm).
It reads 1625 (rpm)
